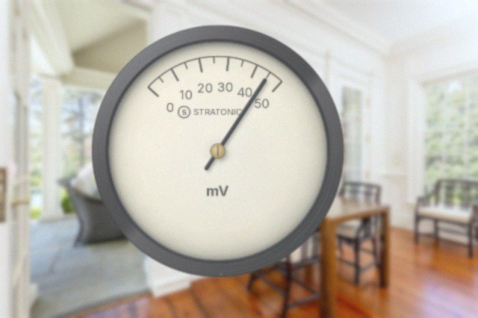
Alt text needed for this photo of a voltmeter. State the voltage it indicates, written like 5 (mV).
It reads 45 (mV)
